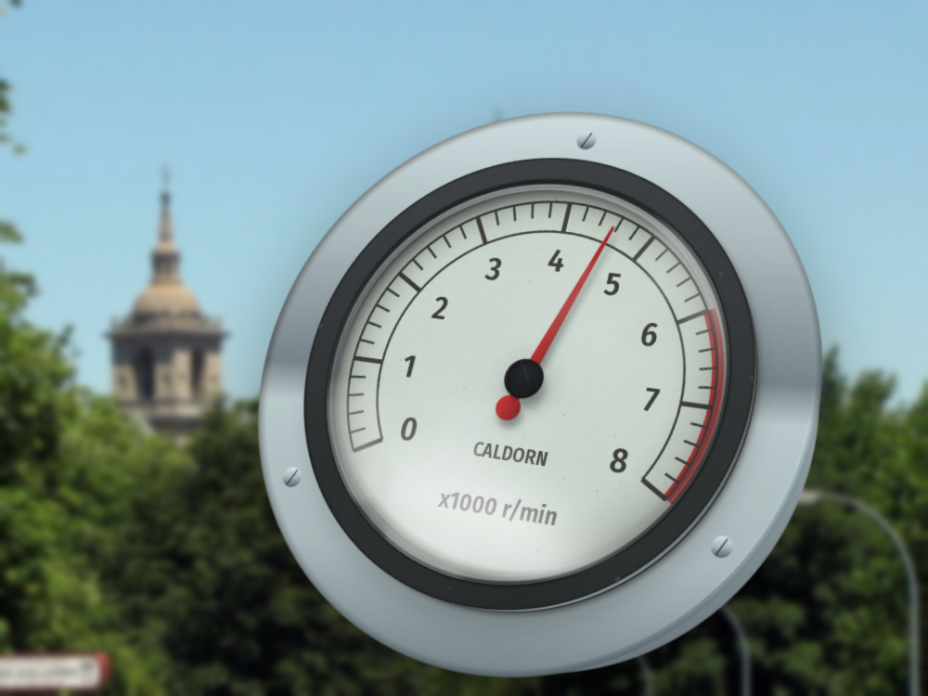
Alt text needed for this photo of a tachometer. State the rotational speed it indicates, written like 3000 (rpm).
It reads 4600 (rpm)
